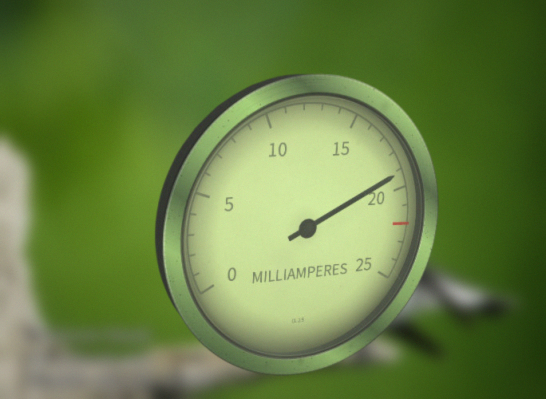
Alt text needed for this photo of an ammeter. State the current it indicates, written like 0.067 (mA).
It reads 19 (mA)
